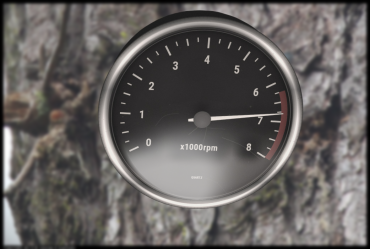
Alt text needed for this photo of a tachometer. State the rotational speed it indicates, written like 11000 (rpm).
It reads 6750 (rpm)
